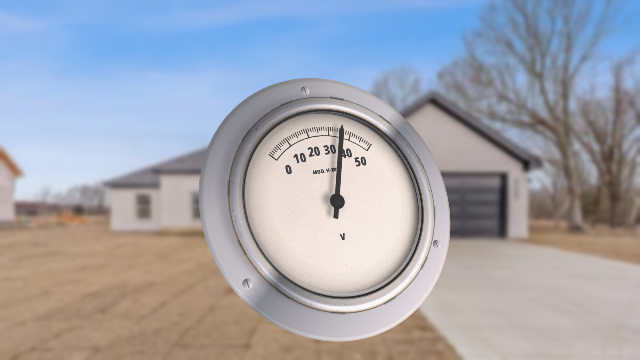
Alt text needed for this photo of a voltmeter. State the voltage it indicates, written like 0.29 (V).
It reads 35 (V)
